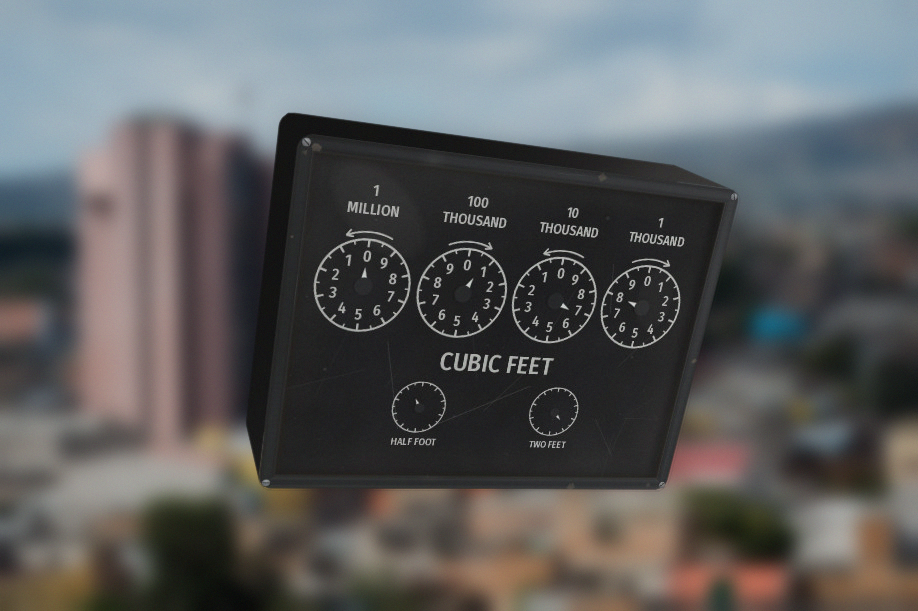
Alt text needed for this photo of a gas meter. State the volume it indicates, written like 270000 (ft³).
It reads 6800 (ft³)
